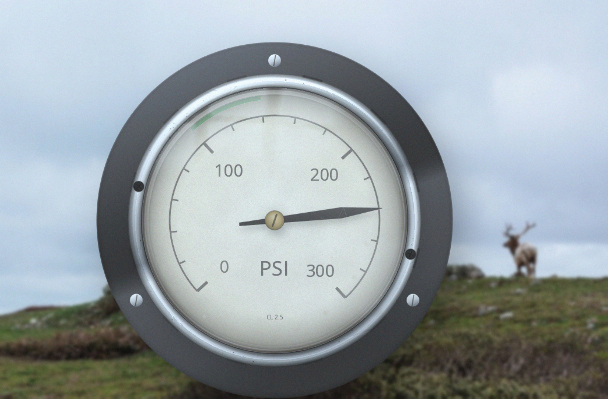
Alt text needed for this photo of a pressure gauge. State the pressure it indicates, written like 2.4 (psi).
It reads 240 (psi)
